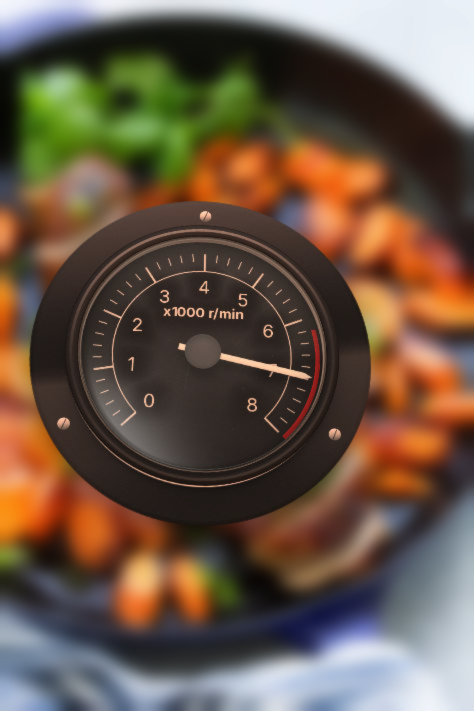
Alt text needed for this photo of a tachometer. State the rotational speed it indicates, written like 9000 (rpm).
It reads 7000 (rpm)
